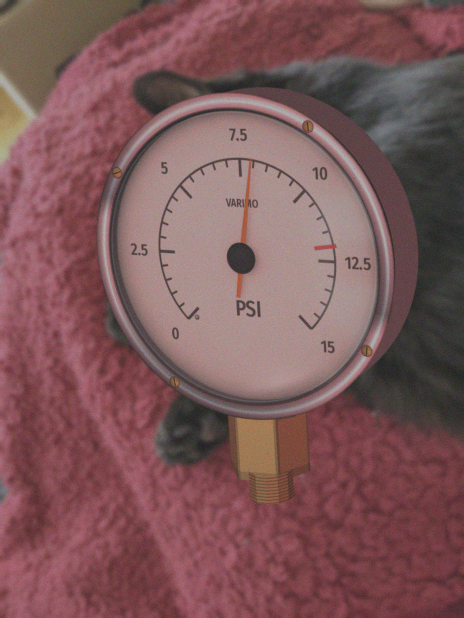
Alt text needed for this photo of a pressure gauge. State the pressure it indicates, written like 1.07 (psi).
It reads 8 (psi)
